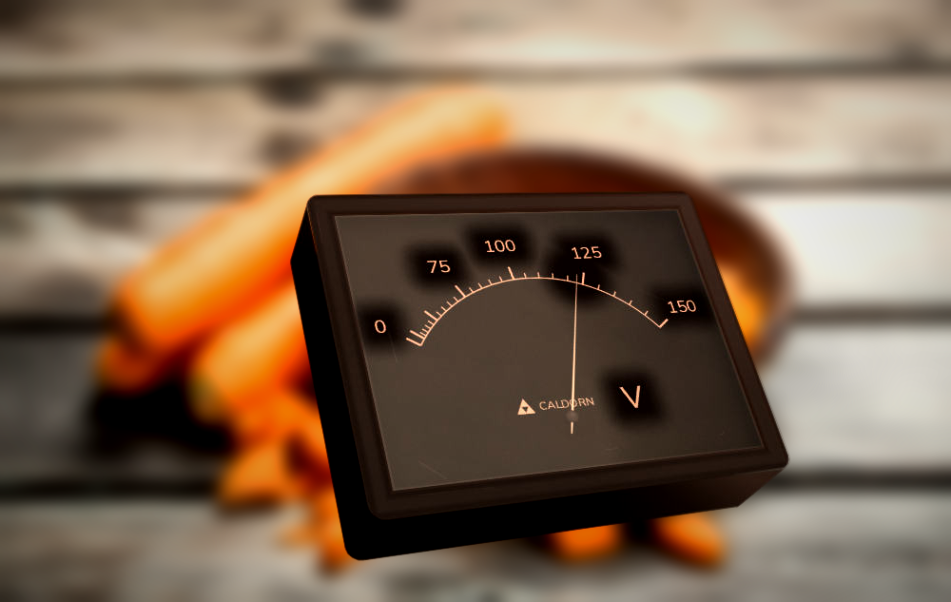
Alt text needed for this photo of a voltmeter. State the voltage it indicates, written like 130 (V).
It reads 122.5 (V)
